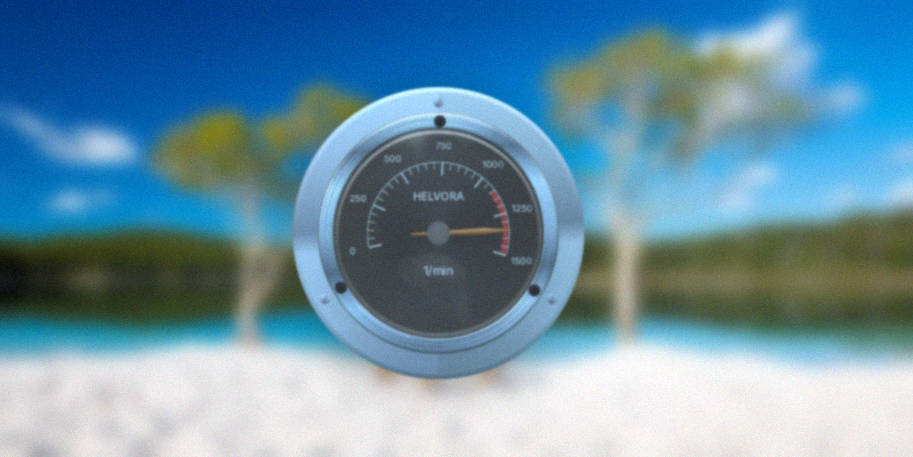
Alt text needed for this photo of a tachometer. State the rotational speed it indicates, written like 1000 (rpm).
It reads 1350 (rpm)
